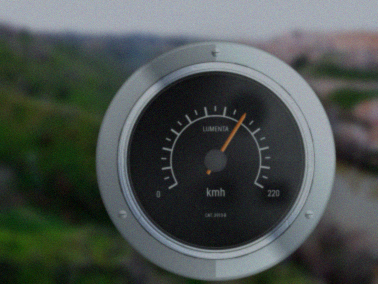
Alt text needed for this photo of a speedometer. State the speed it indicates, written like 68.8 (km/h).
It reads 140 (km/h)
